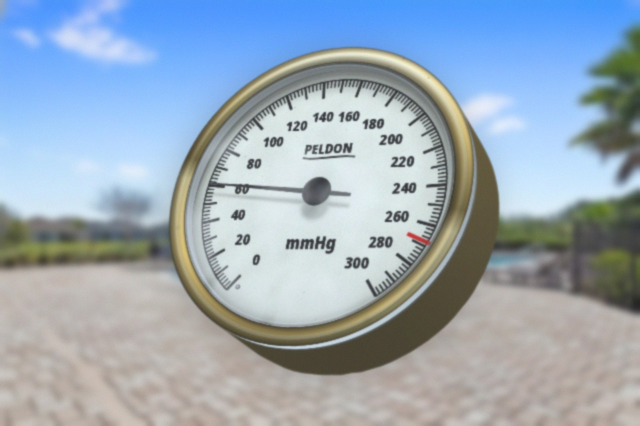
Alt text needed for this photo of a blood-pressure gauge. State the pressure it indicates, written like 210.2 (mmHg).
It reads 60 (mmHg)
